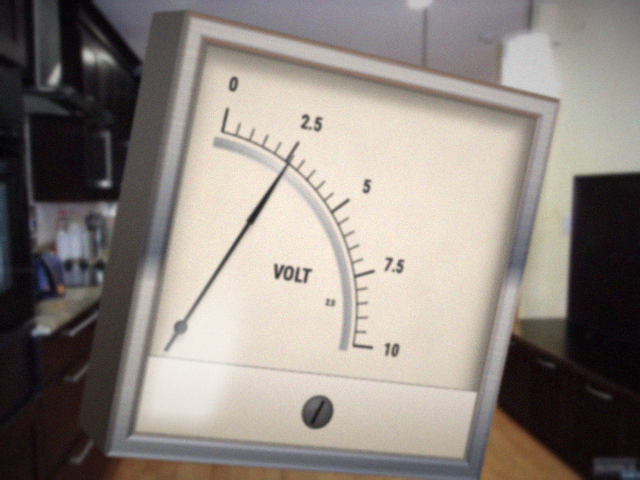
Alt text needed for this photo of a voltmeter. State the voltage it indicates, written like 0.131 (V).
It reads 2.5 (V)
